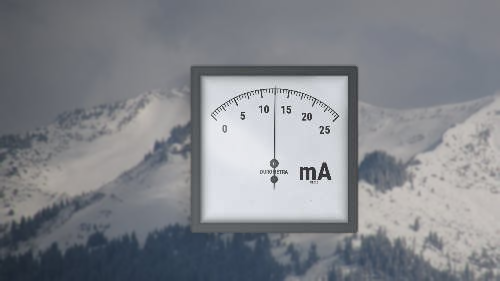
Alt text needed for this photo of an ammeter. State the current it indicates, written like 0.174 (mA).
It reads 12.5 (mA)
